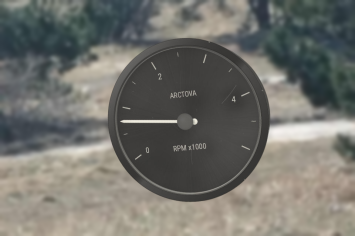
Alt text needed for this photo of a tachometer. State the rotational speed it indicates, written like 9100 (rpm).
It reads 750 (rpm)
